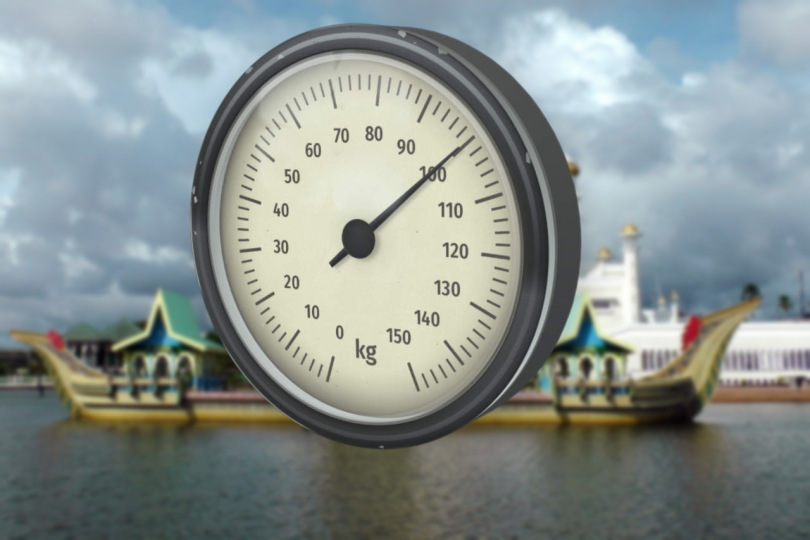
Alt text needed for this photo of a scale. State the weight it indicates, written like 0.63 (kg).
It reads 100 (kg)
